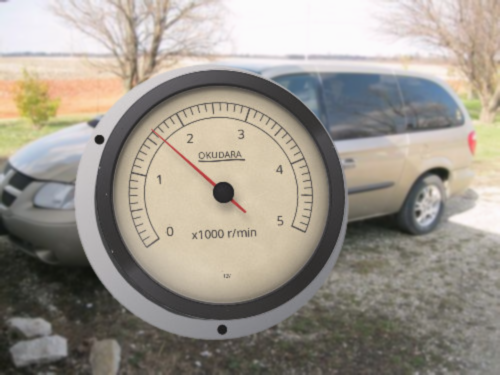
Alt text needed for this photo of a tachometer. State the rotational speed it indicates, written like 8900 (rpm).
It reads 1600 (rpm)
